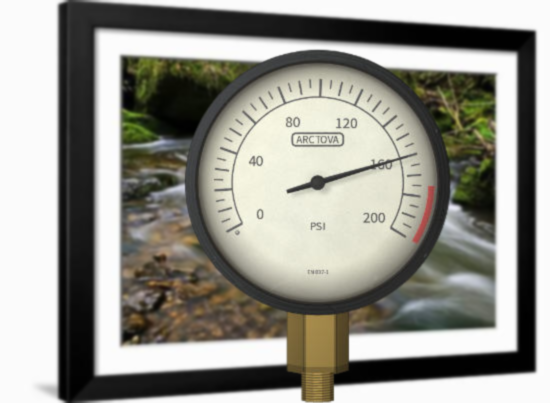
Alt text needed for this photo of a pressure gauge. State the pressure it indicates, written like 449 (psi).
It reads 160 (psi)
